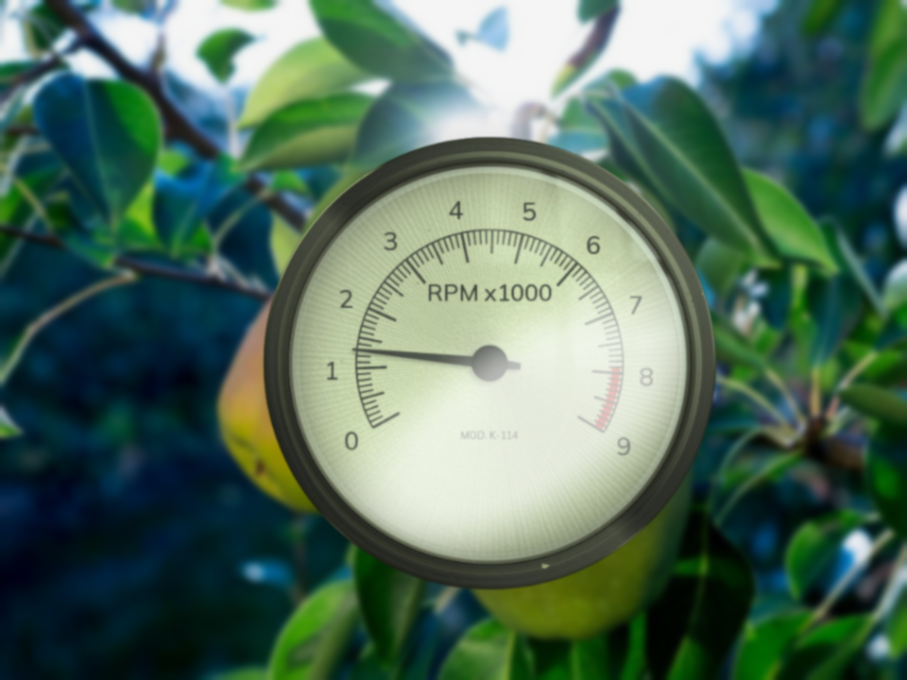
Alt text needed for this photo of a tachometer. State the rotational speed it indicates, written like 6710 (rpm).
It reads 1300 (rpm)
